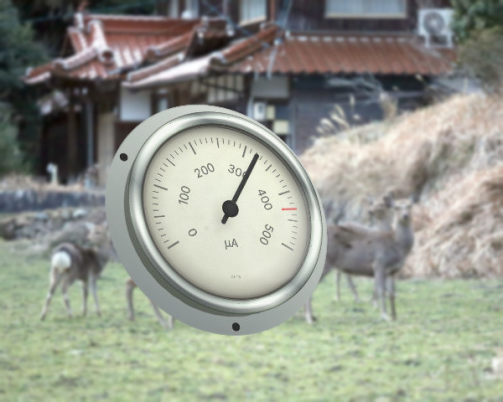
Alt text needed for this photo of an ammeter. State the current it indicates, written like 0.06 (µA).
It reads 320 (µA)
